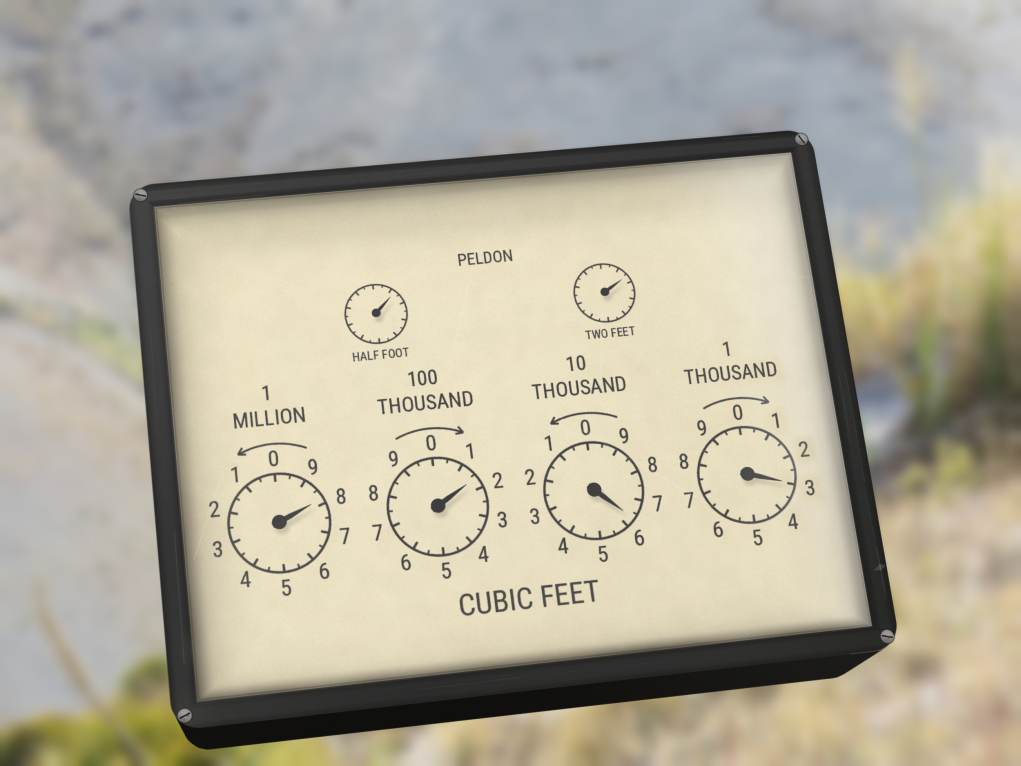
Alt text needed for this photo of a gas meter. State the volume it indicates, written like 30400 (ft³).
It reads 816300 (ft³)
